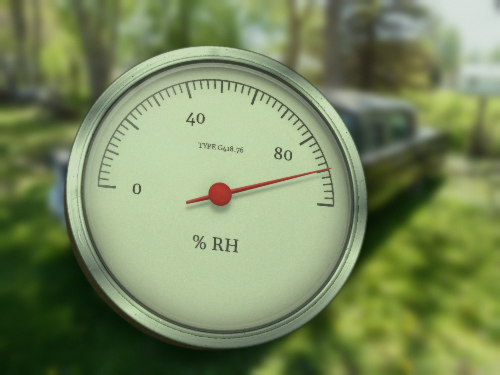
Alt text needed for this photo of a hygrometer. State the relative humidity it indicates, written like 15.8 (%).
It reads 90 (%)
